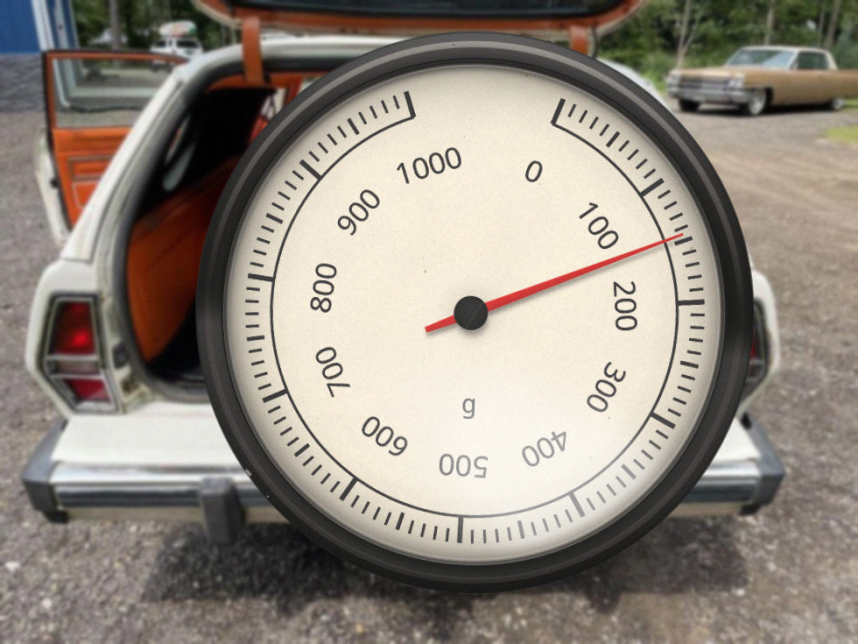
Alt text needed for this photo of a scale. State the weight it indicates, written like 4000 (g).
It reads 145 (g)
